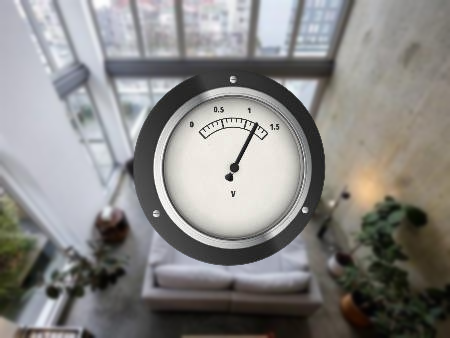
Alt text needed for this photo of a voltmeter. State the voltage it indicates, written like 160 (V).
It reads 1.2 (V)
